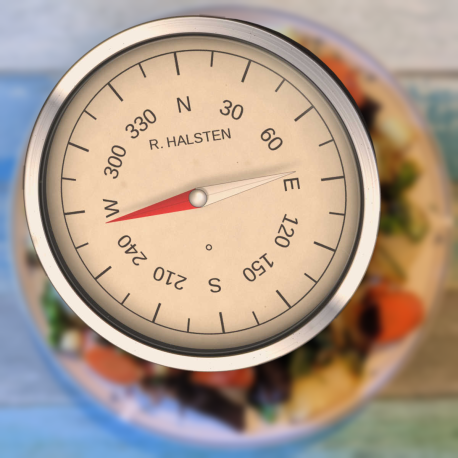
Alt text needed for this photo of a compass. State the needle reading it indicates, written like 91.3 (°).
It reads 262.5 (°)
